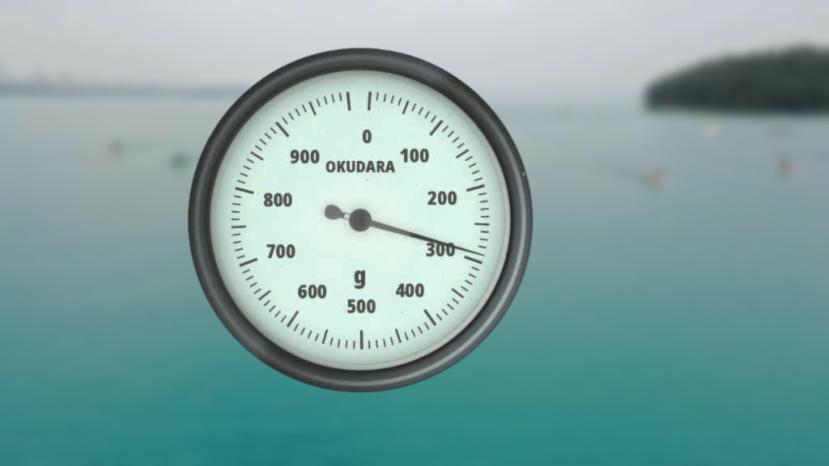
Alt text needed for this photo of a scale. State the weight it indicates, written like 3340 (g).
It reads 290 (g)
